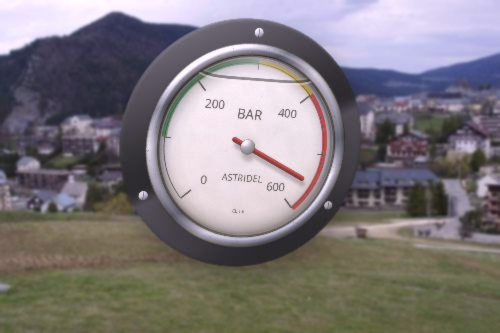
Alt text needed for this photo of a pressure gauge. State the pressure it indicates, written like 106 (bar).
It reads 550 (bar)
